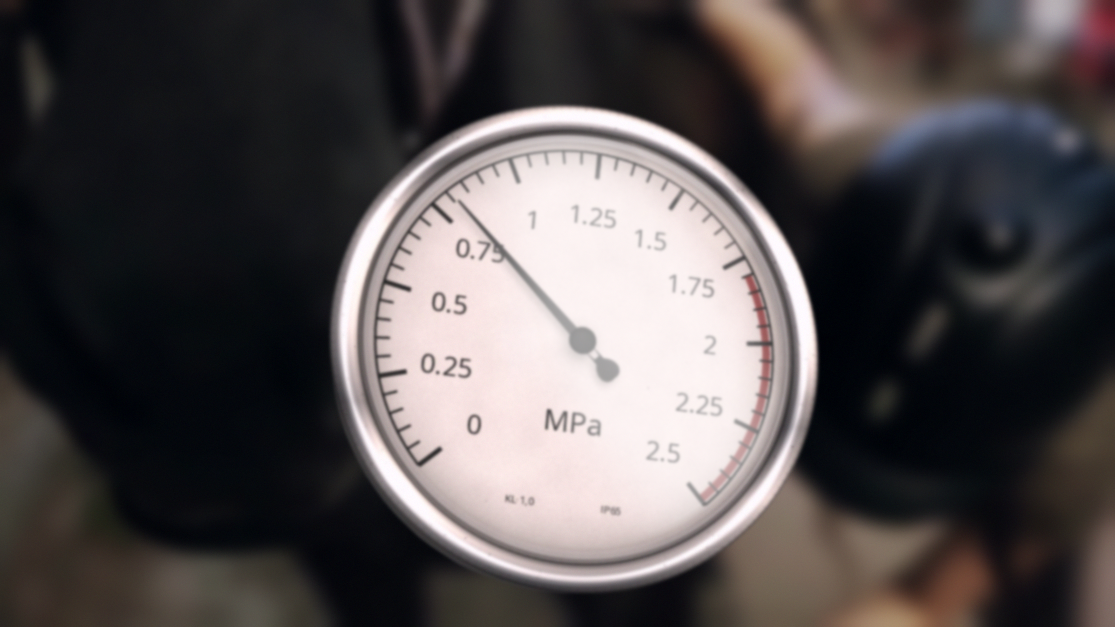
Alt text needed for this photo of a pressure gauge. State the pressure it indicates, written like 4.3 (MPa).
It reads 0.8 (MPa)
